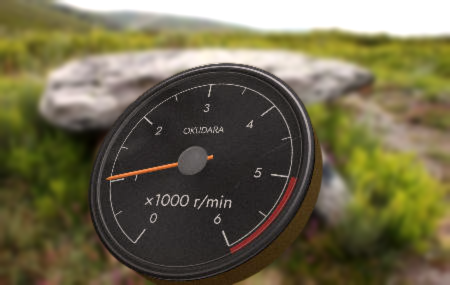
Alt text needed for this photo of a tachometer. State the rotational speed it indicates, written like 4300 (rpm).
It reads 1000 (rpm)
